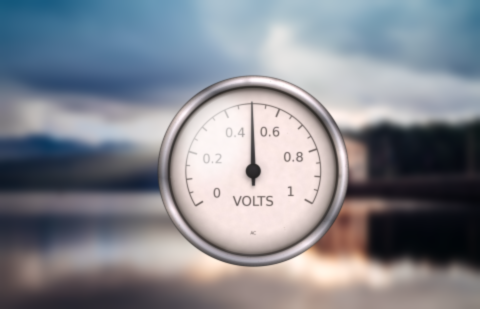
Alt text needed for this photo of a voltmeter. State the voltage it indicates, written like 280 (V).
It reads 0.5 (V)
